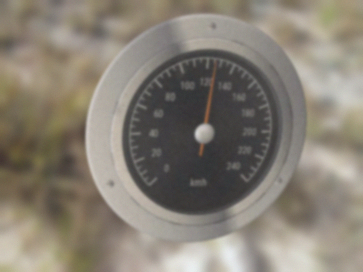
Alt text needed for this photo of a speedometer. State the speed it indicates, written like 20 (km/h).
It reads 125 (km/h)
